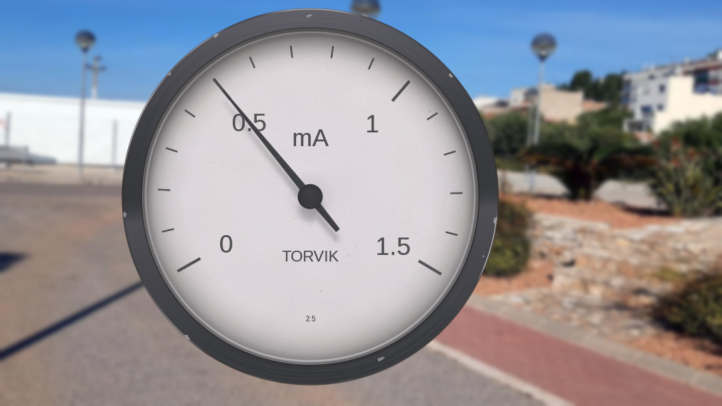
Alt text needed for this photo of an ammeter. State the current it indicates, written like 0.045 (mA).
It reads 0.5 (mA)
